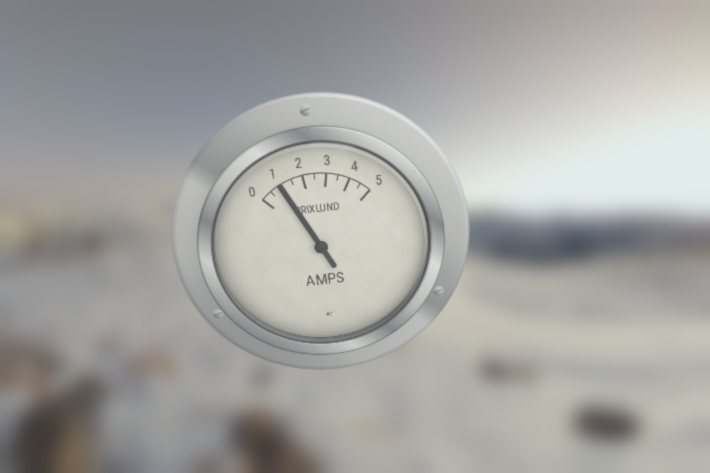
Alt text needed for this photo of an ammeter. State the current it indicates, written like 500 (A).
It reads 1 (A)
